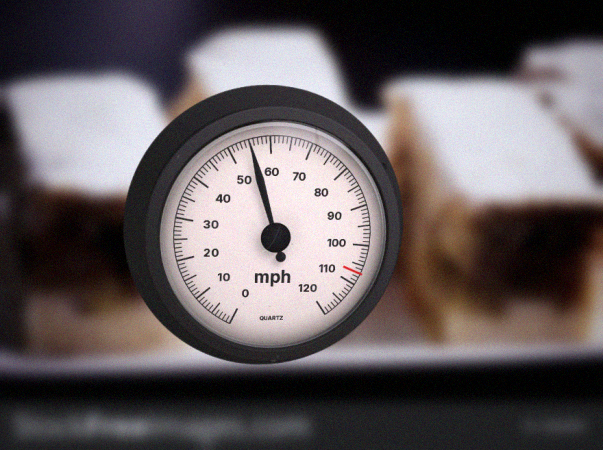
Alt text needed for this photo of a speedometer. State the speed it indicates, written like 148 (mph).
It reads 55 (mph)
